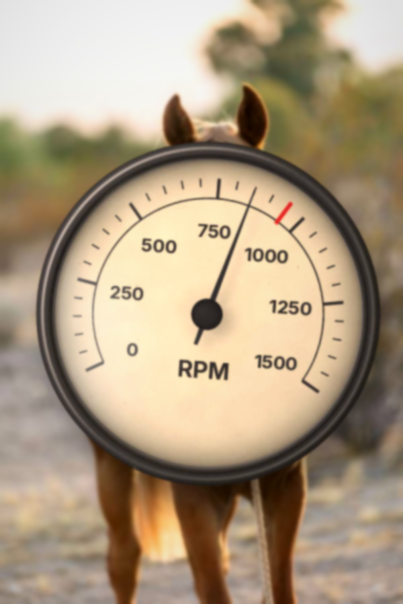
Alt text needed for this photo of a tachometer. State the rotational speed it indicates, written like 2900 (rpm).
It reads 850 (rpm)
